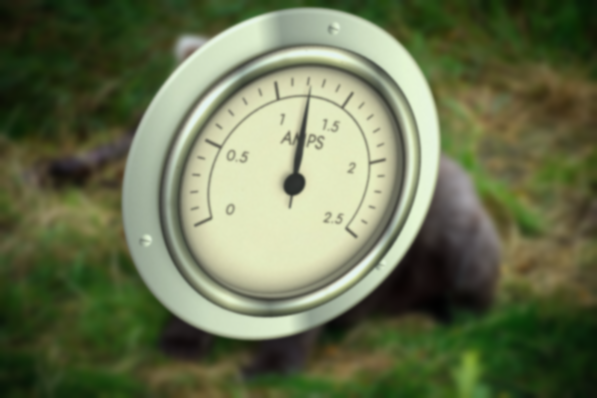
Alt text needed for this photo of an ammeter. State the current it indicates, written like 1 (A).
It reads 1.2 (A)
